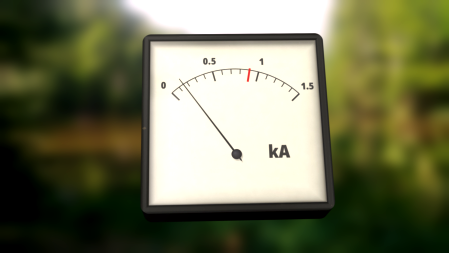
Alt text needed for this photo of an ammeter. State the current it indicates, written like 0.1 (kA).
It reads 0.15 (kA)
